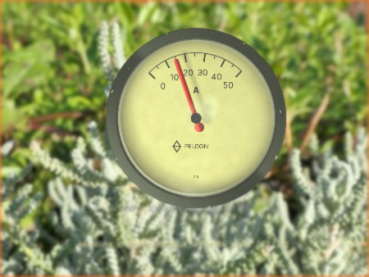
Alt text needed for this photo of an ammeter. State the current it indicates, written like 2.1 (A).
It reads 15 (A)
